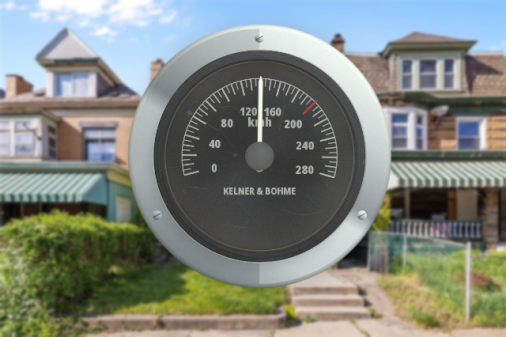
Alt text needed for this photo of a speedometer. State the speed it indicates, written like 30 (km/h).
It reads 140 (km/h)
